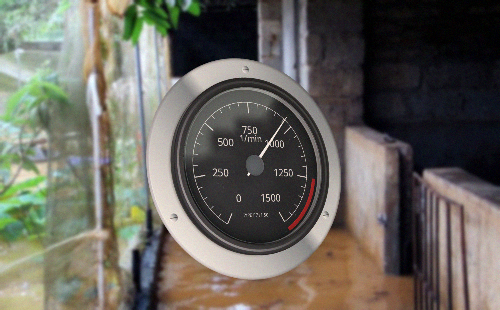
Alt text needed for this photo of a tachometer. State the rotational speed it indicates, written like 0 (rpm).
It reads 950 (rpm)
